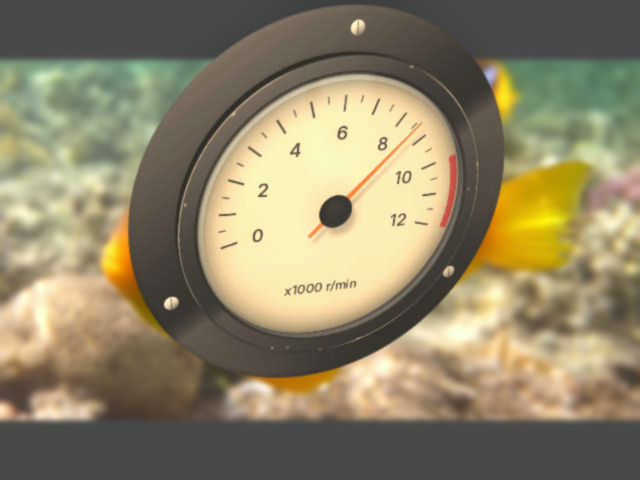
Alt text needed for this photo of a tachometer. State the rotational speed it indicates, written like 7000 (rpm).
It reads 8500 (rpm)
